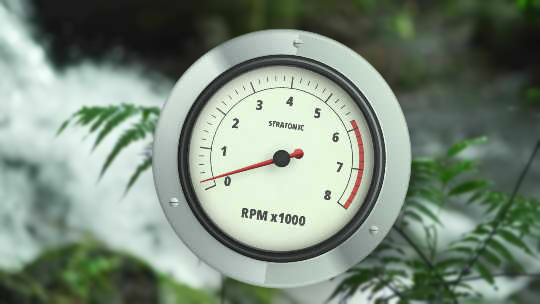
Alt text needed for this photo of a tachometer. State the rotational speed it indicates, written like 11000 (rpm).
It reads 200 (rpm)
